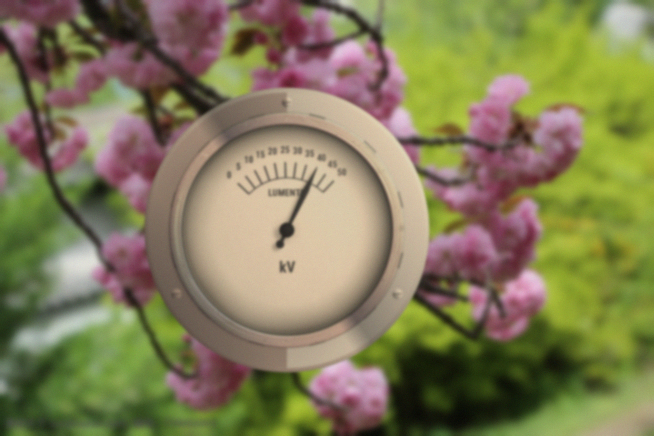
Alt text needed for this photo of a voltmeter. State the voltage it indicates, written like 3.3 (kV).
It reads 40 (kV)
